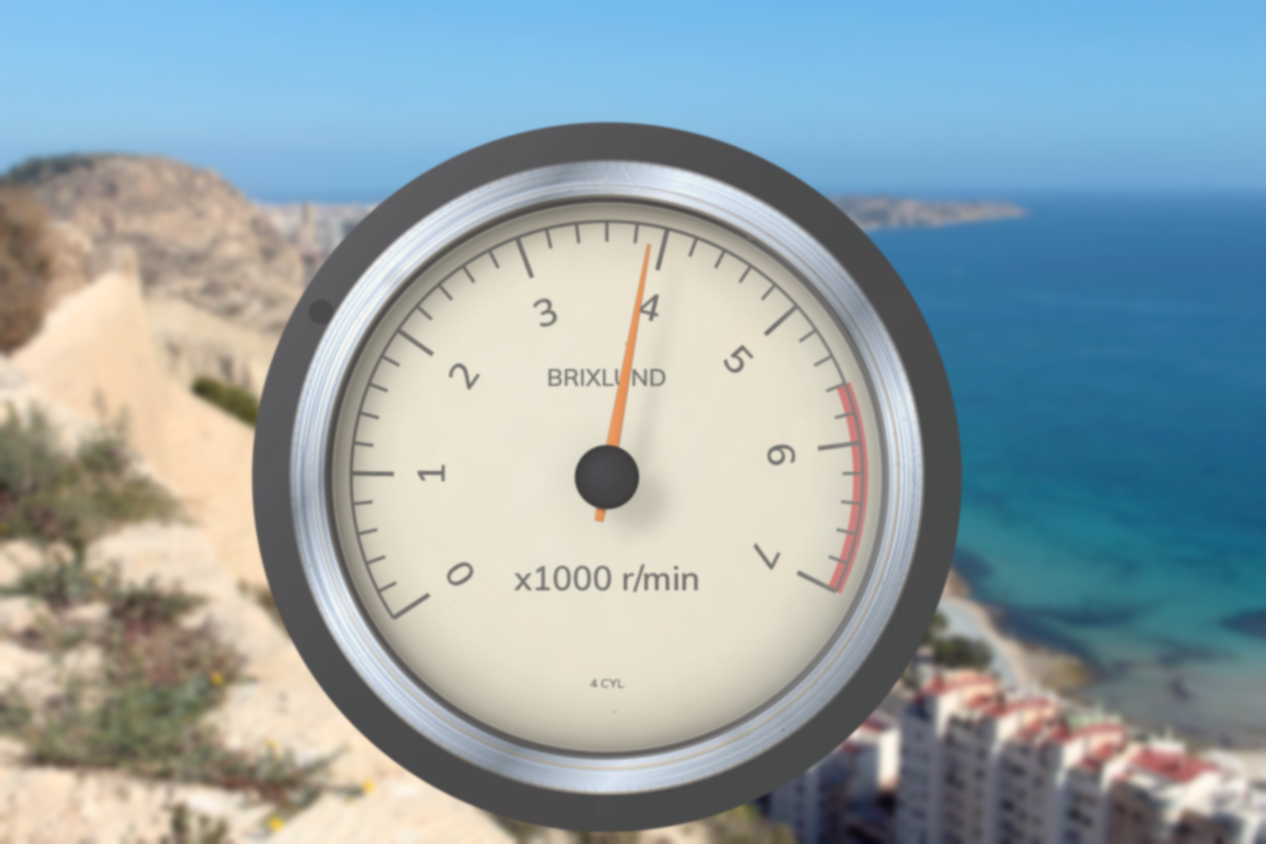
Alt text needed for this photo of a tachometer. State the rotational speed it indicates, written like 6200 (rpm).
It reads 3900 (rpm)
